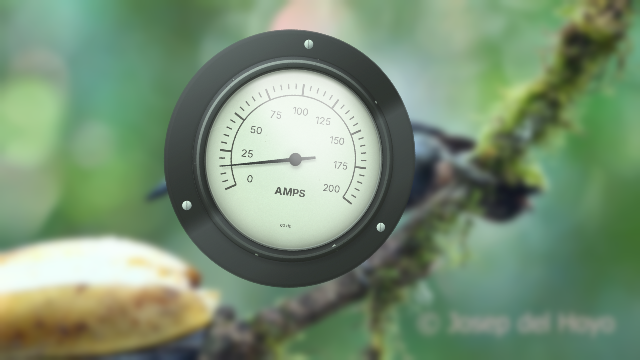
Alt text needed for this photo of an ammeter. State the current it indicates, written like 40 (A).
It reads 15 (A)
